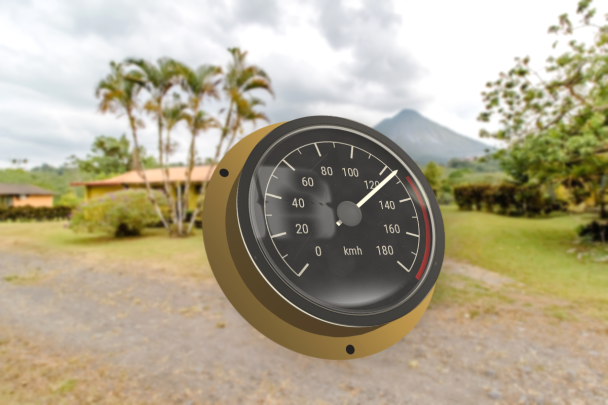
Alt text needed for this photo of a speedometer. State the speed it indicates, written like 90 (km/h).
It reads 125 (km/h)
